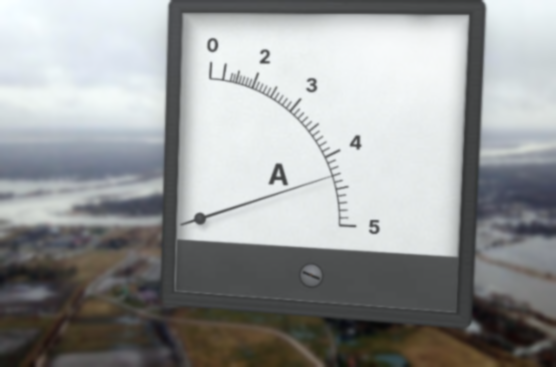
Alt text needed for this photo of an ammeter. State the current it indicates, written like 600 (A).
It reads 4.3 (A)
